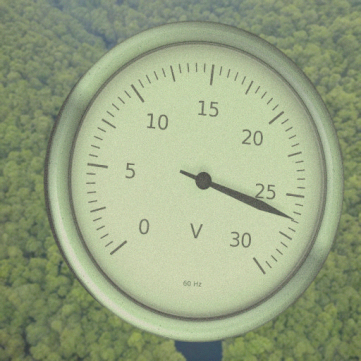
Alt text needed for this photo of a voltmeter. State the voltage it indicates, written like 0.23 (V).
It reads 26.5 (V)
